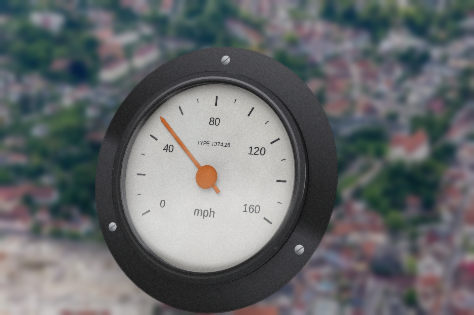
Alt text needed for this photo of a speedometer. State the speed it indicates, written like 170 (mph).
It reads 50 (mph)
